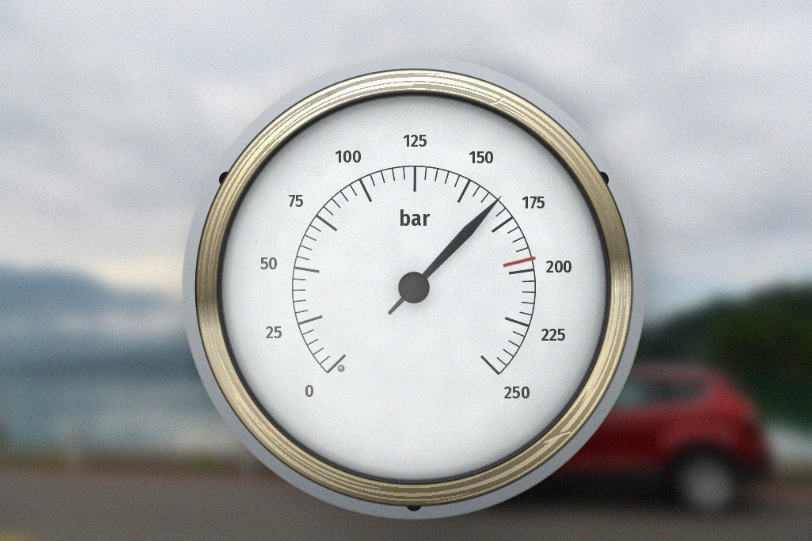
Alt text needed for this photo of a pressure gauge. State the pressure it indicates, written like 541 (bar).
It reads 165 (bar)
